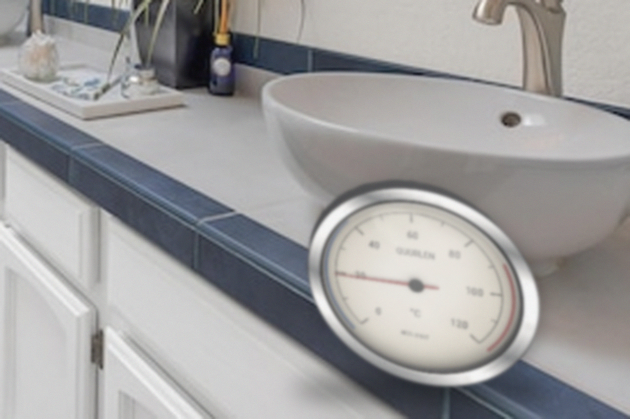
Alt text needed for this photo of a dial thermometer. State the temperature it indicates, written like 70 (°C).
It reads 20 (°C)
